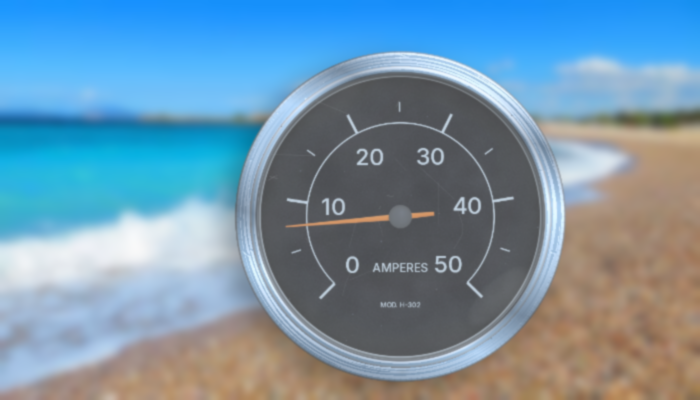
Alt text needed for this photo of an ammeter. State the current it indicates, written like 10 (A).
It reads 7.5 (A)
